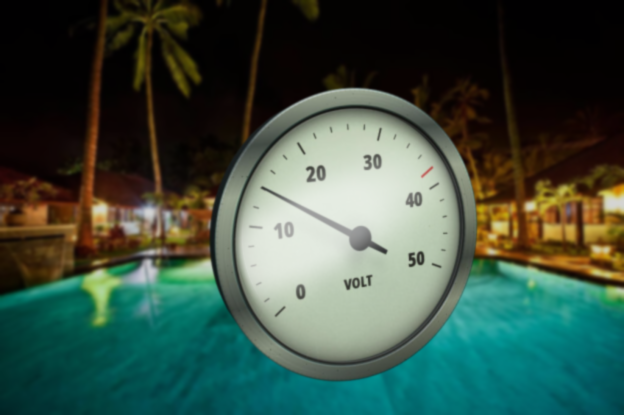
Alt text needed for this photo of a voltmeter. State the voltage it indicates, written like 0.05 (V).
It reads 14 (V)
